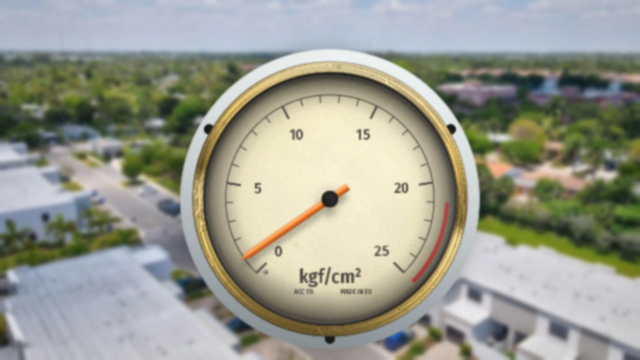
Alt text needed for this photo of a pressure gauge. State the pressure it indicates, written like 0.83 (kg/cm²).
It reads 1 (kg/cm²)
